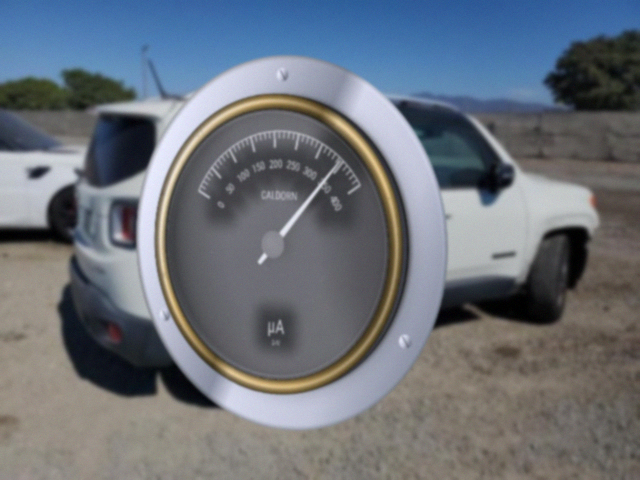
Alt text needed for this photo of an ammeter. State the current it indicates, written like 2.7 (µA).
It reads 350 (µA)
